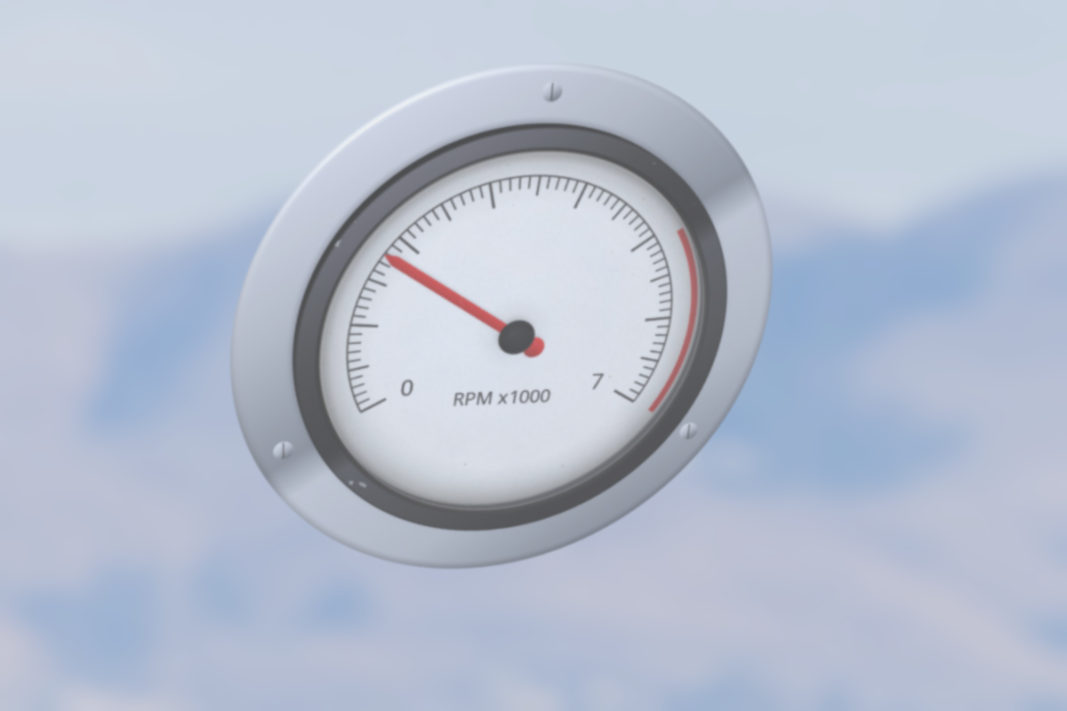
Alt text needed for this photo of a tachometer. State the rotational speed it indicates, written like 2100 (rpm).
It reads 1800 (rpm)
